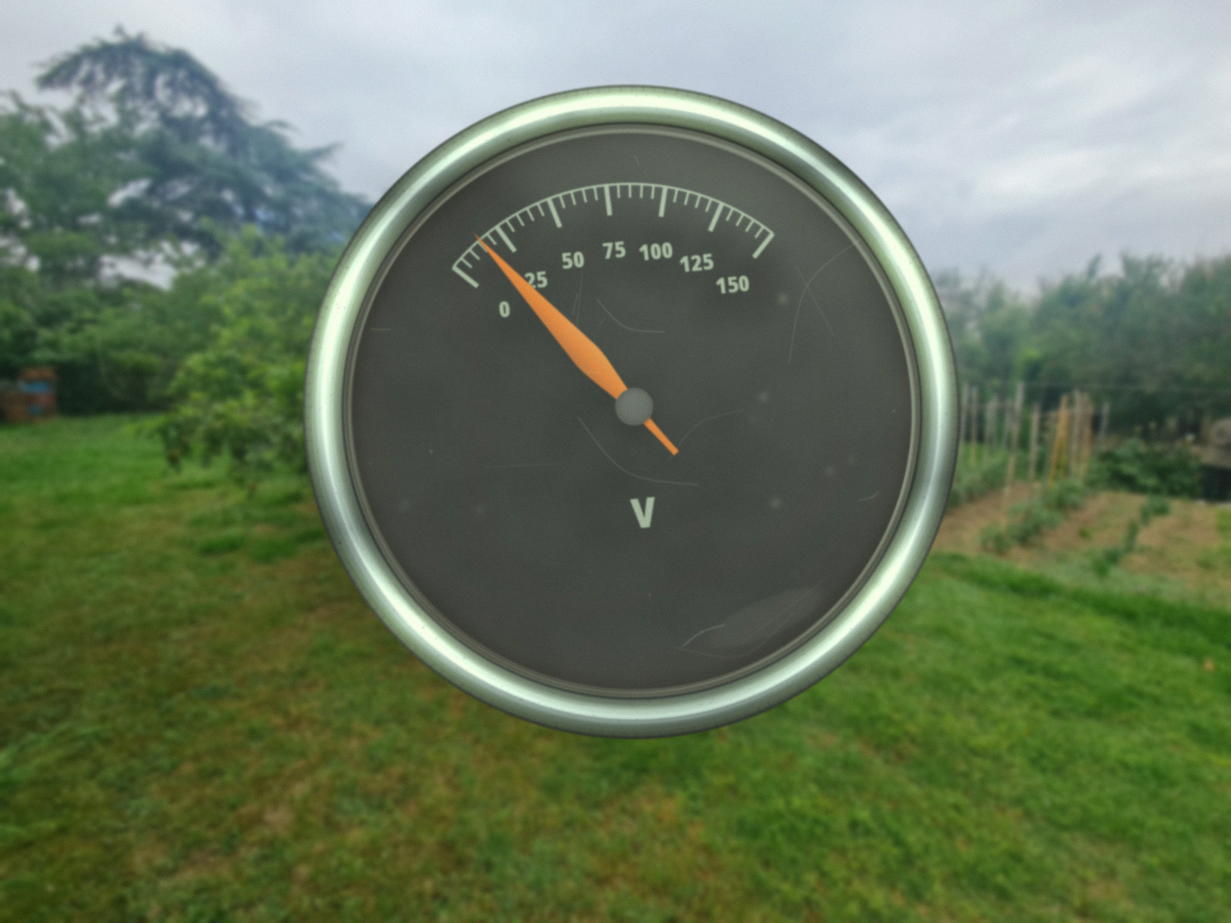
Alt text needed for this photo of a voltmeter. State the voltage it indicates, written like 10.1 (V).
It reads 15 (V)
